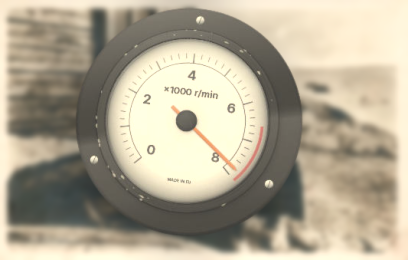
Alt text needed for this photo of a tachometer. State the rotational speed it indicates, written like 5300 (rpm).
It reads 7800 (rpm)
